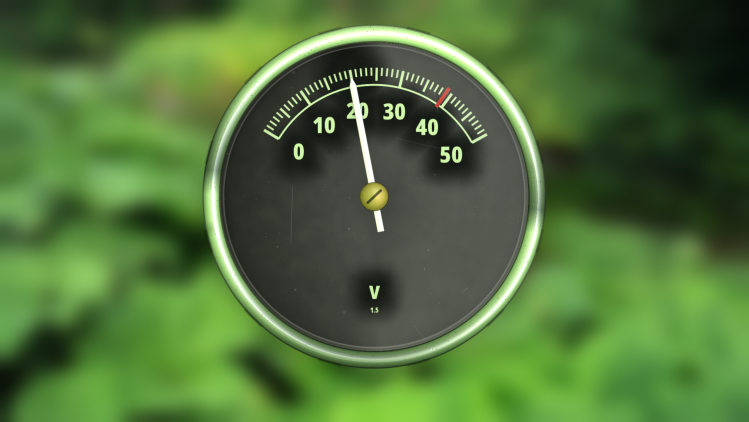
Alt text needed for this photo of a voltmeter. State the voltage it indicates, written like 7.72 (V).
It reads 20 (V)
